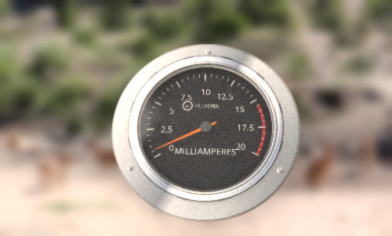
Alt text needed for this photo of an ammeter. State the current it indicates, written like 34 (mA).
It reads 0.5 (mA)
